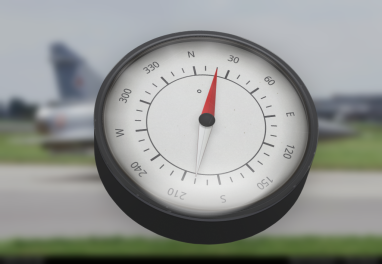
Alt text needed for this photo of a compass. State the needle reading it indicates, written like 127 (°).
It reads 20 (°)
